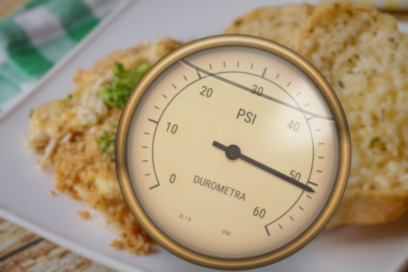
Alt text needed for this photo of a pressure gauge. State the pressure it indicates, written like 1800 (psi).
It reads 51 (psi)
